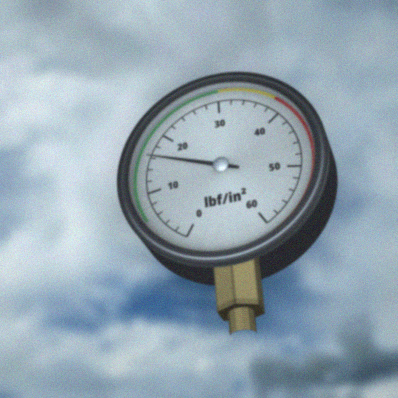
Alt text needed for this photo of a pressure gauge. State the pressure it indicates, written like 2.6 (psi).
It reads 16 (psi)
